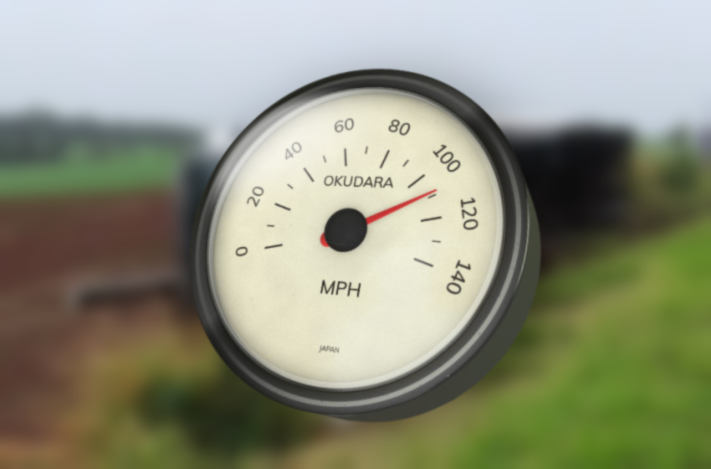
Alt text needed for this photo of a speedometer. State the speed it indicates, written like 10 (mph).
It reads 110 (mph)
